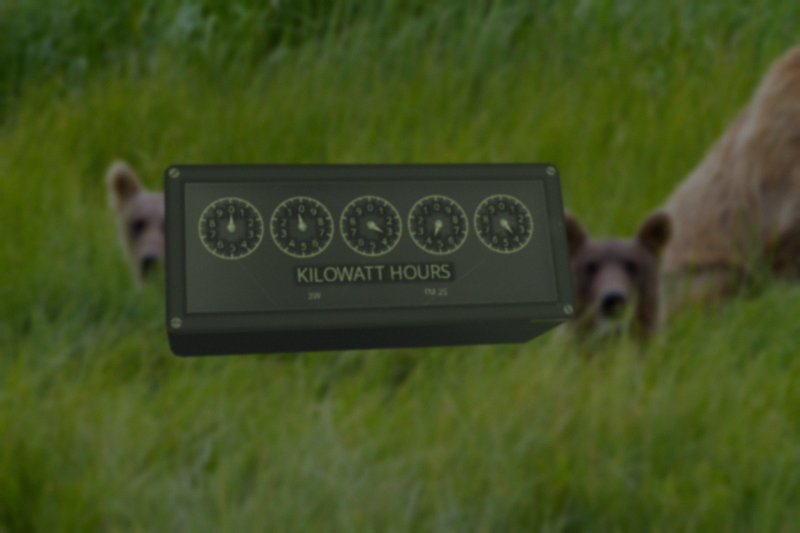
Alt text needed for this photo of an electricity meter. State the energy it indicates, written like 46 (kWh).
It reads 344 (kWh)
